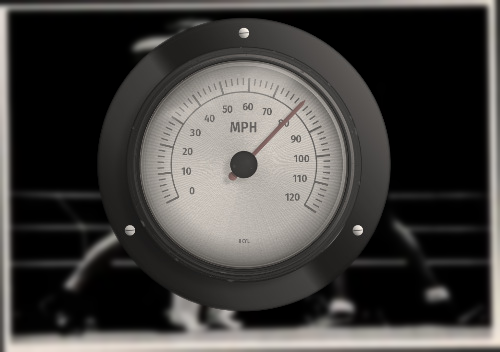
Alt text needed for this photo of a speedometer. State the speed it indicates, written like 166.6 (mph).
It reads 80 (mph)
